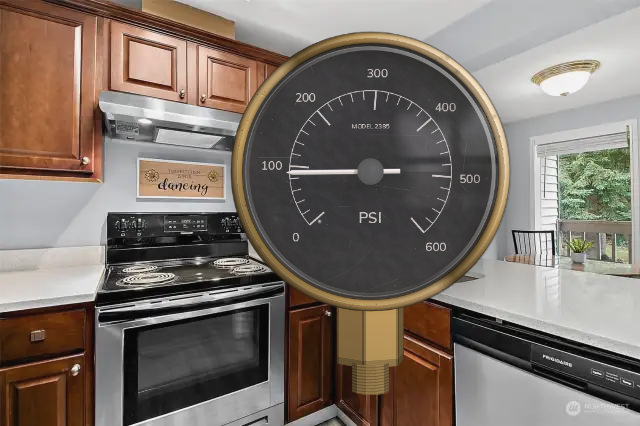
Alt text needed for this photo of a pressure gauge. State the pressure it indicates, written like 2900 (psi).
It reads 90 (psi)
